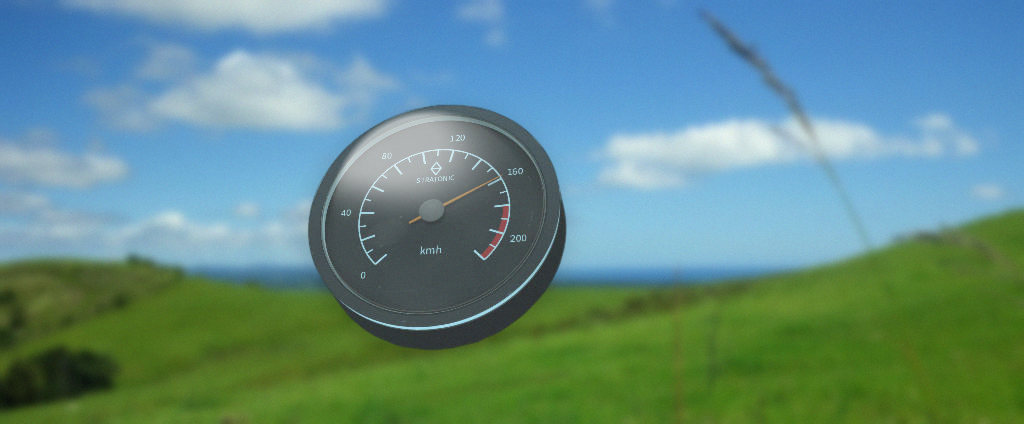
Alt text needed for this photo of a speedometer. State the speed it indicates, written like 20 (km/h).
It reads 160 (km/h)
